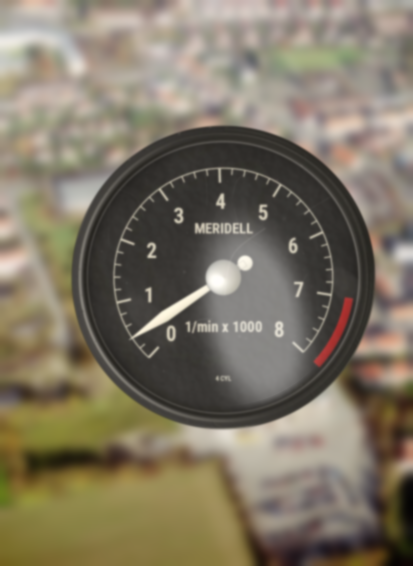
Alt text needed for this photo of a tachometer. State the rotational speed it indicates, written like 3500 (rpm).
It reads 400 (rpm)
